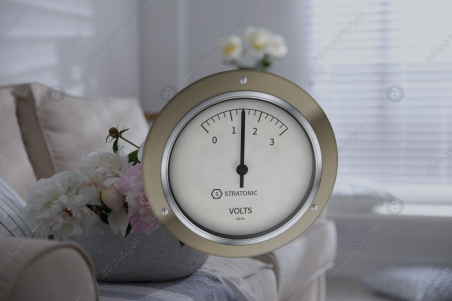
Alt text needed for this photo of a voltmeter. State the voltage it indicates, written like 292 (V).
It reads 1.4 (V)
